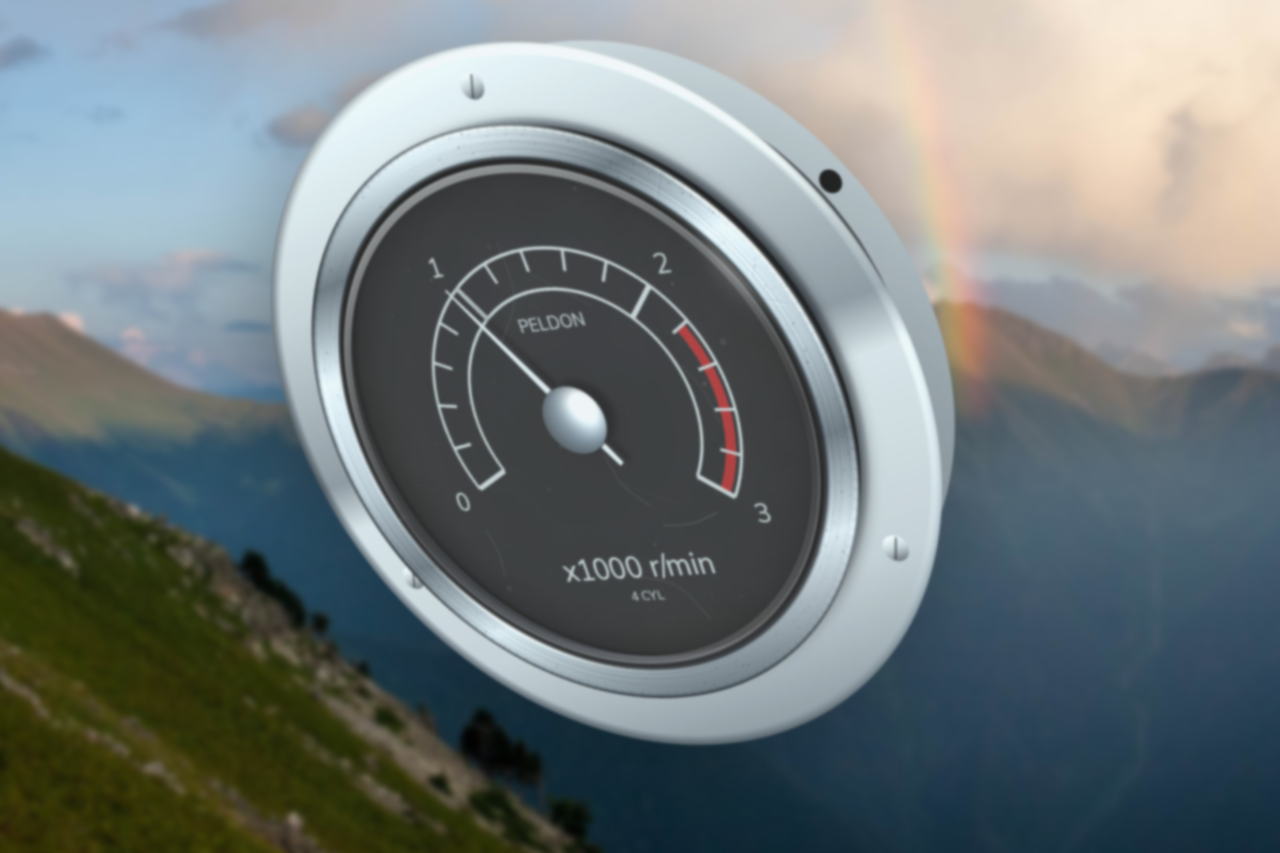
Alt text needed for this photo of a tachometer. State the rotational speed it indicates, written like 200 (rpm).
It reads 1000 (rpm)
